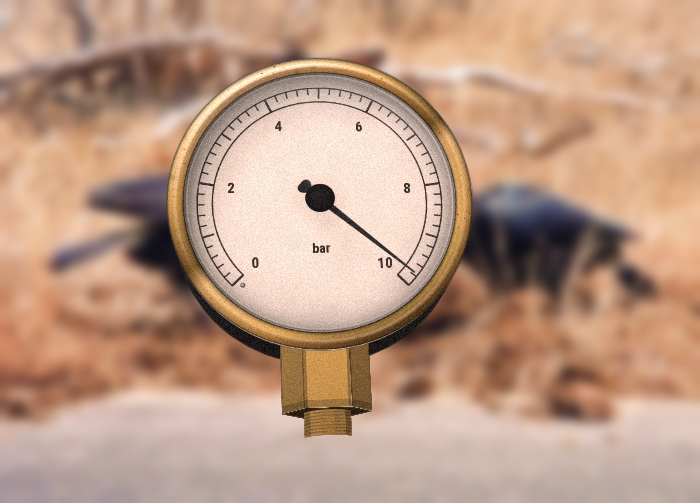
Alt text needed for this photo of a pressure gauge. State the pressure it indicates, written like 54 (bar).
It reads 9.8 (bar)
